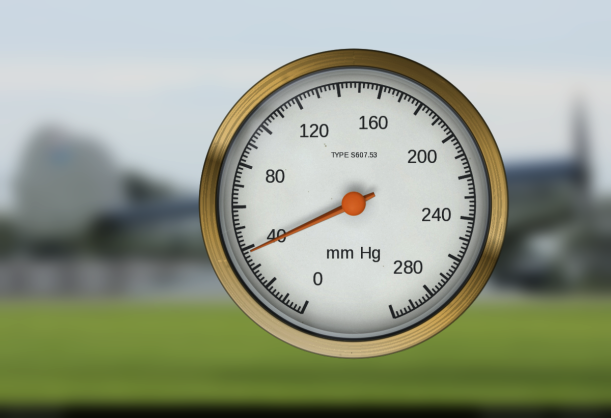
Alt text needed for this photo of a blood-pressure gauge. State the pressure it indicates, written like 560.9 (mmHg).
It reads 38 (mmHg)
